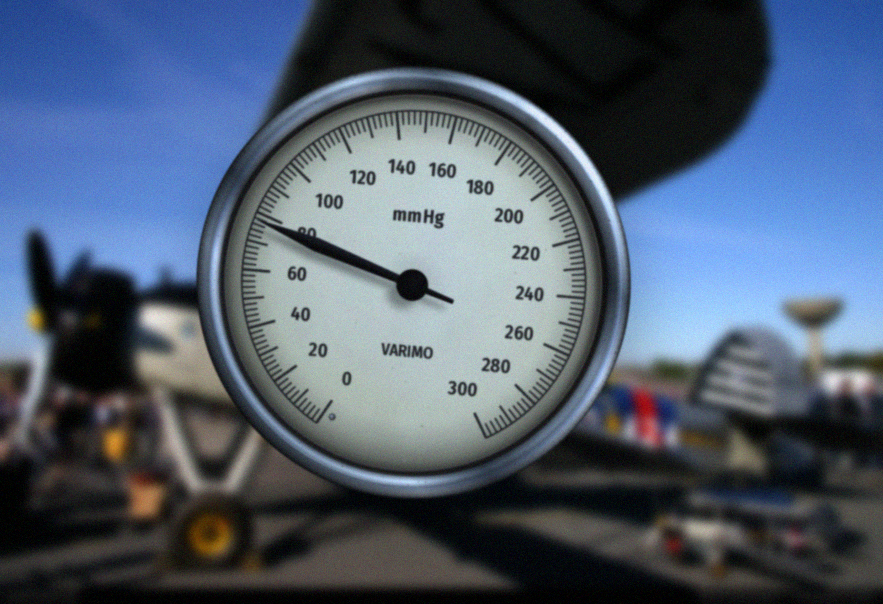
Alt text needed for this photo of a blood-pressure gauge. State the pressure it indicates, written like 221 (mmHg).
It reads 78 (mmHg)
